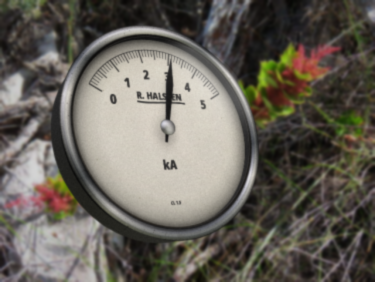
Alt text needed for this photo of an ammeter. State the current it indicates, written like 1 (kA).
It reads 3 (kA)
